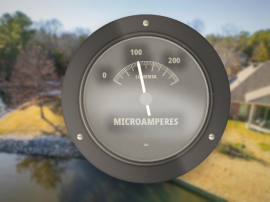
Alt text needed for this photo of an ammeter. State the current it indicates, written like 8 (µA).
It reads 100 (µA)
